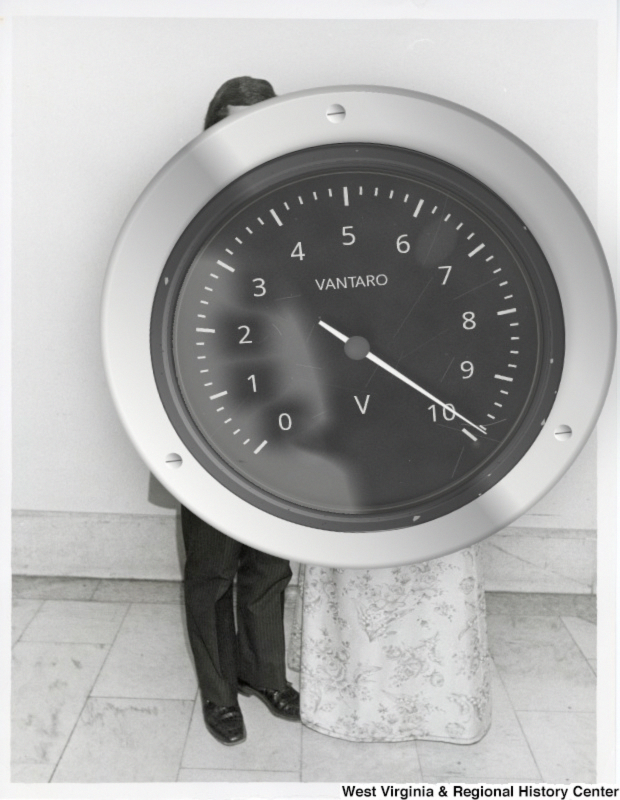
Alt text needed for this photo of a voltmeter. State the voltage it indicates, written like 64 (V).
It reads 9.8 (V)
